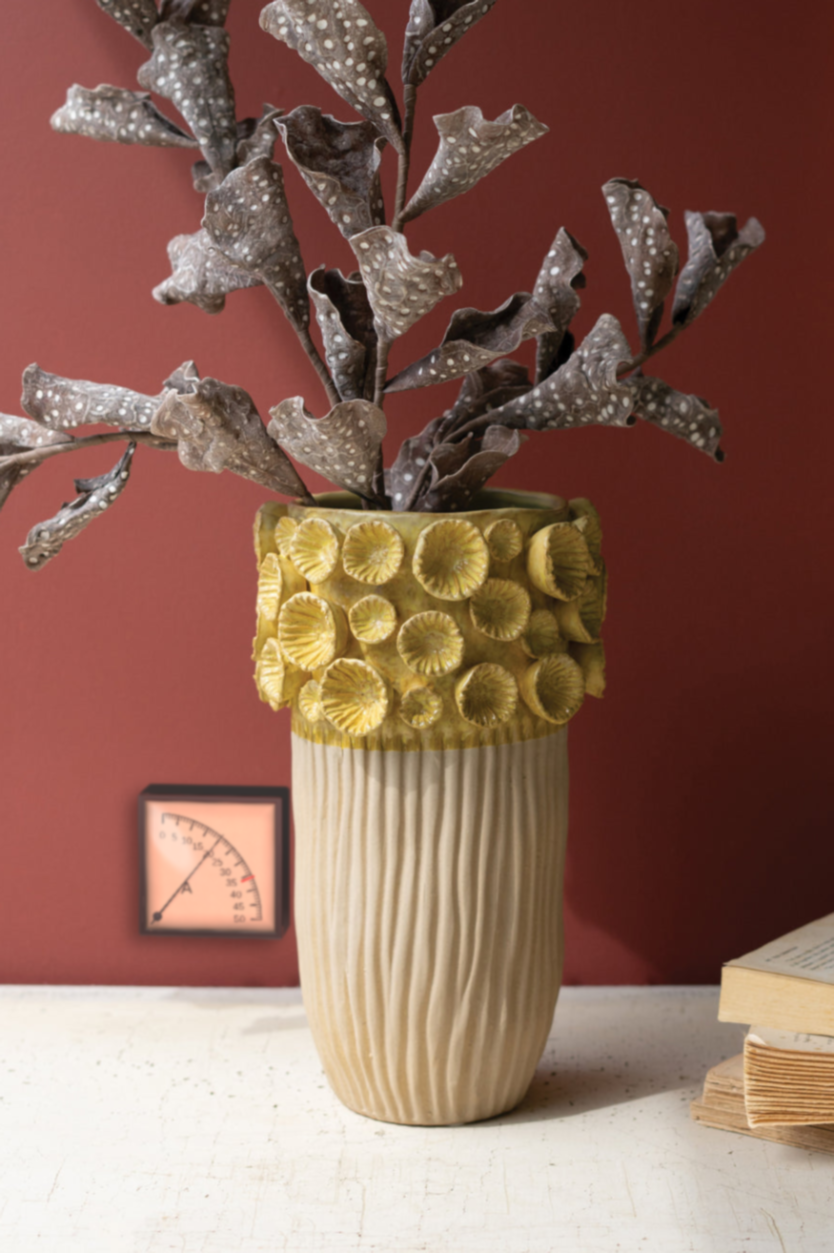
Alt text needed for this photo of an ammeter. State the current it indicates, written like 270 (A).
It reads 20 (A)
